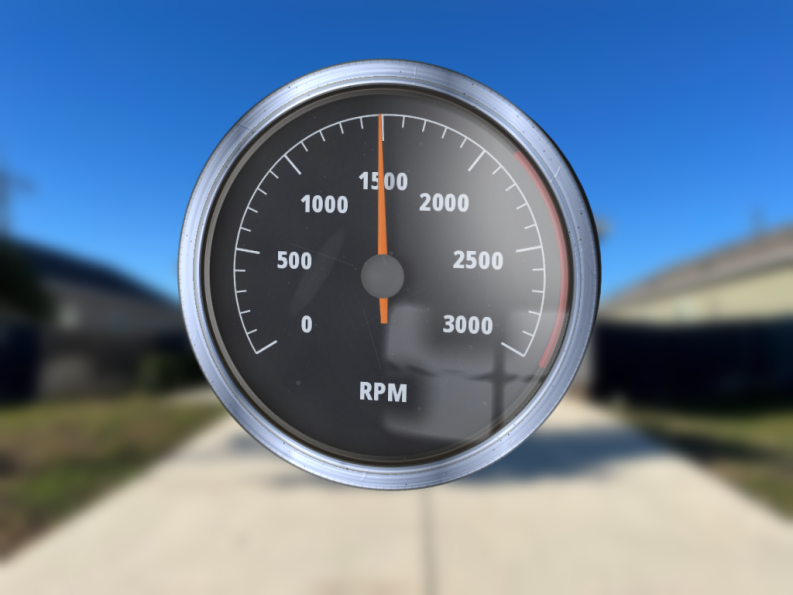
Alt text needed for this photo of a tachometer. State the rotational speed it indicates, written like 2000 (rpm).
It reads 1500 (rpm)
